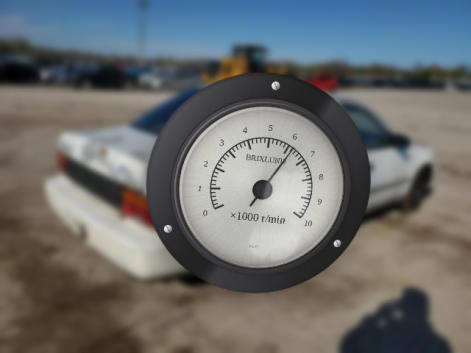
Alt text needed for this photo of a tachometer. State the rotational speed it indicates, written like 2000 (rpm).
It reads 6200 (rpm)
